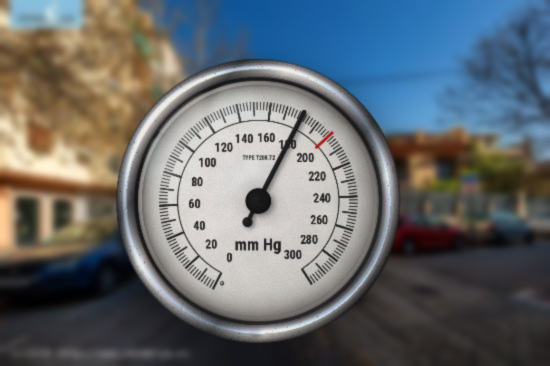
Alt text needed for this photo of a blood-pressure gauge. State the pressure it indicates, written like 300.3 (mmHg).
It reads 180 (mmHg)
